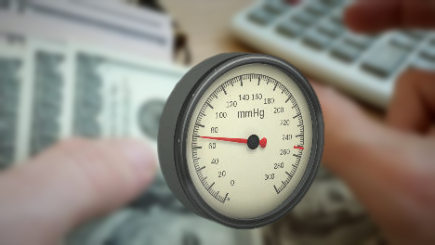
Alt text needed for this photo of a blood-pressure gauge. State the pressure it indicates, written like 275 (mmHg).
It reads 70 (mmHg)
